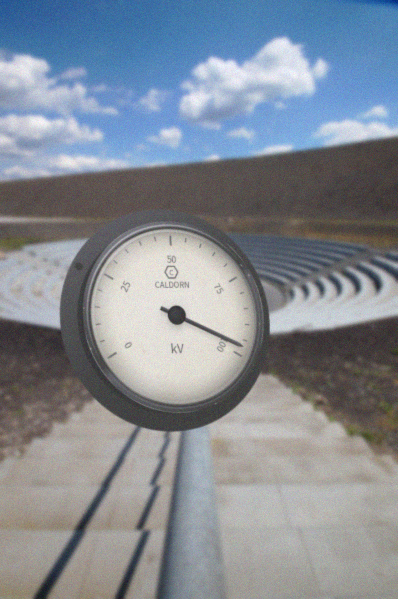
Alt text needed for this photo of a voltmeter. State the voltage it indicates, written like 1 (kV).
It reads 97.5 (kV)
